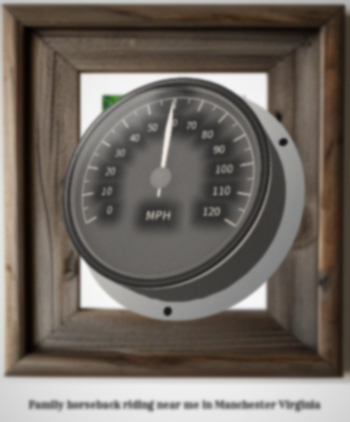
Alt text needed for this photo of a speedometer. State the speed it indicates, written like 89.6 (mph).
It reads 60 (mph)
